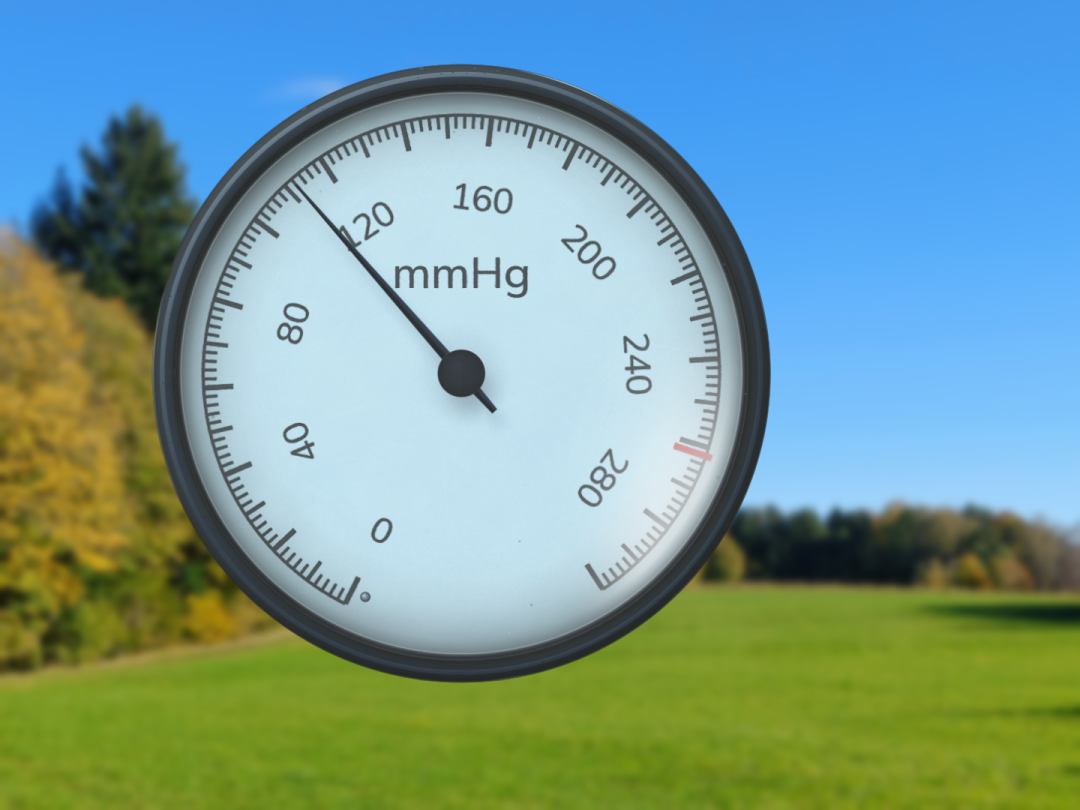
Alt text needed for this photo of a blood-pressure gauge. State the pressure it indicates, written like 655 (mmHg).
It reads 112 (mmHg)
